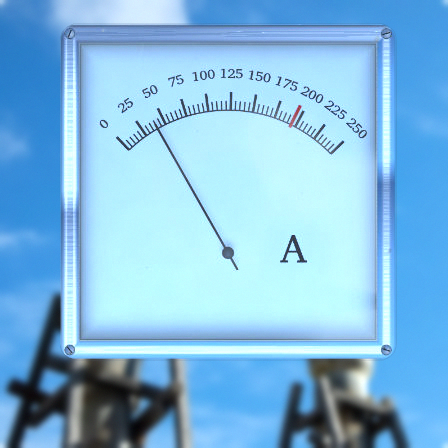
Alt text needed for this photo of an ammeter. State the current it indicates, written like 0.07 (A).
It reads 40 (A)
